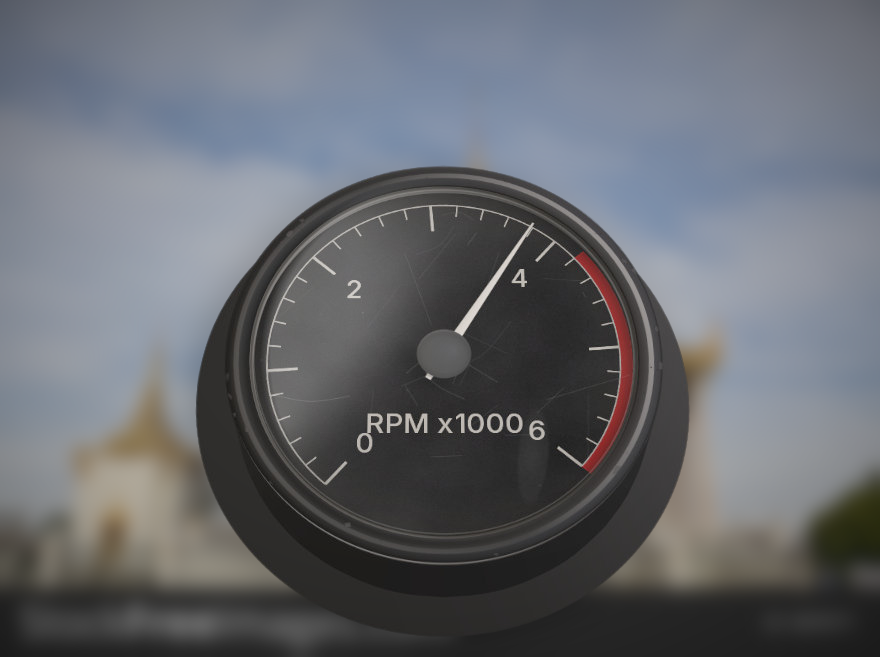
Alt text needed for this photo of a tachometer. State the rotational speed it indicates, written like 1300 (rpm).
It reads 3800 (rpm)
